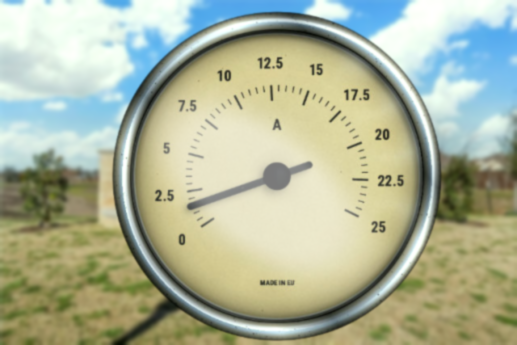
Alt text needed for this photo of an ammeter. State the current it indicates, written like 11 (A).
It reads 1.5 (A)
